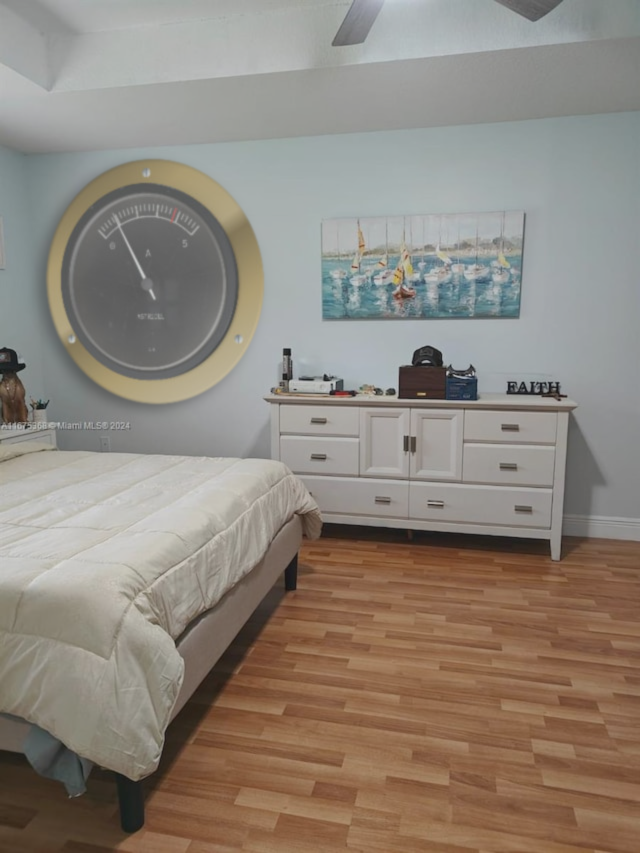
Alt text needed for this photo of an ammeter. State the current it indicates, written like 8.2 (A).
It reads 1 (A)
